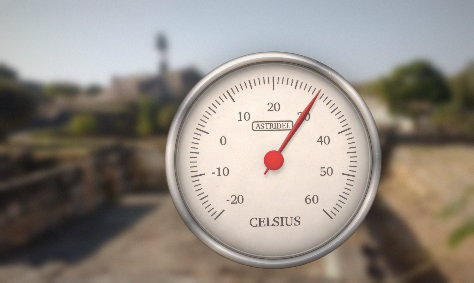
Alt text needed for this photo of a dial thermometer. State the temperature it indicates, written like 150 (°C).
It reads 30 (°C)
